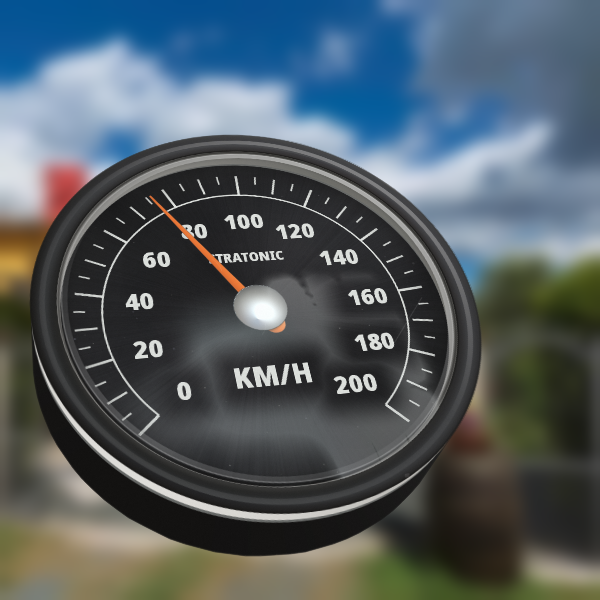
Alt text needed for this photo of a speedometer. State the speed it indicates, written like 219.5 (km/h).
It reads 75 (km/h)
